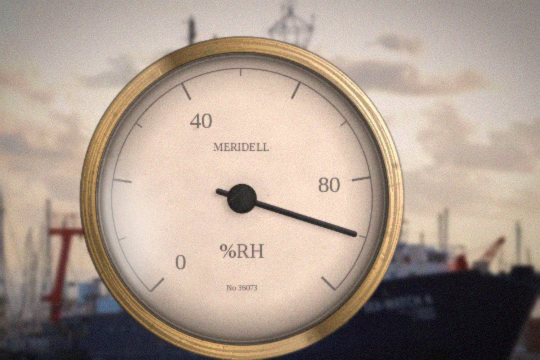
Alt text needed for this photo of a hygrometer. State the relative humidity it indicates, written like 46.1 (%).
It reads 90 (%)
